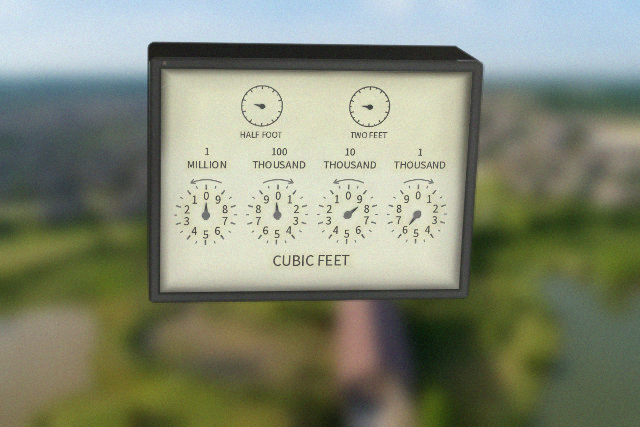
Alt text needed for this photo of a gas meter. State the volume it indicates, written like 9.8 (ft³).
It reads 998600 (ft³)
